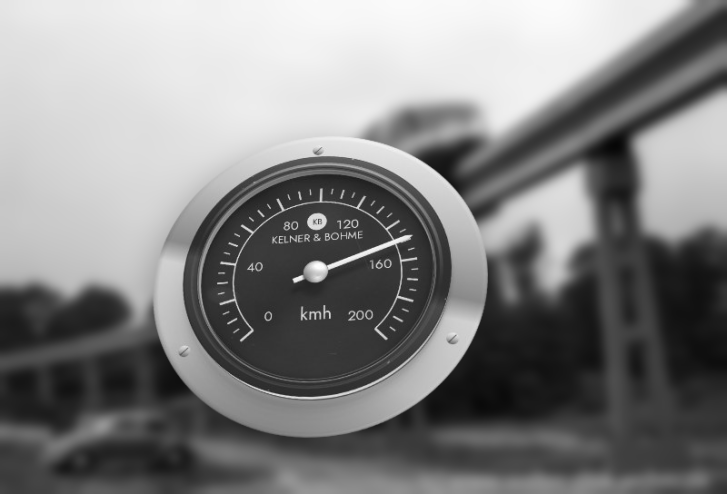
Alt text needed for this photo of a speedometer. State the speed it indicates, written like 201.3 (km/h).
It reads 150 (km/h)
